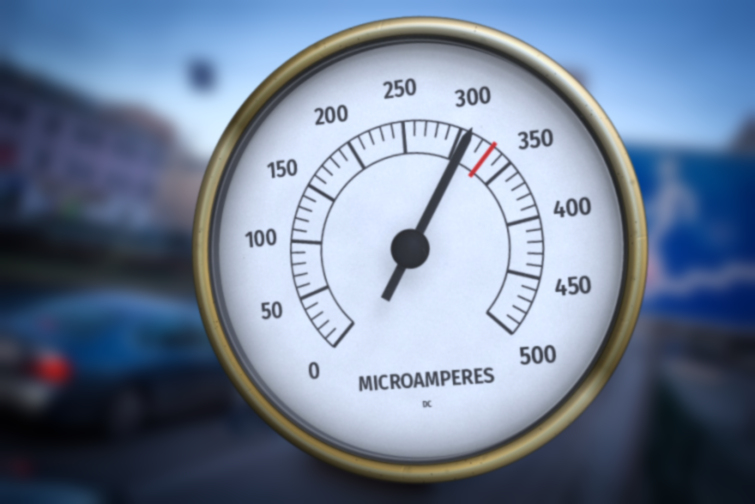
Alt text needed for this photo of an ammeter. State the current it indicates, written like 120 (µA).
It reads 310 (µA)
